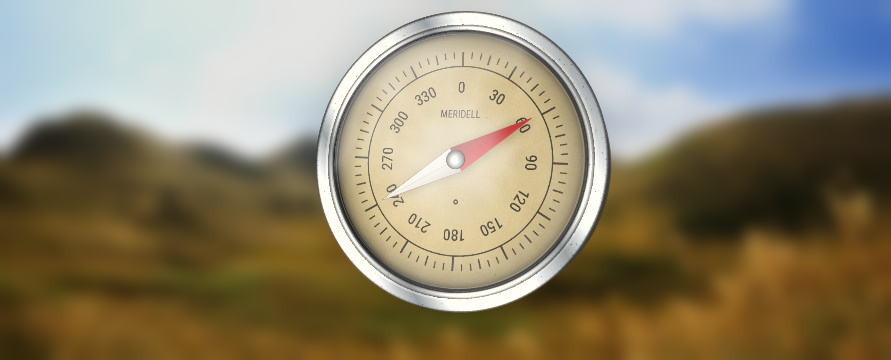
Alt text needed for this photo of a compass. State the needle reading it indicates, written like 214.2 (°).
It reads 60 (°)
